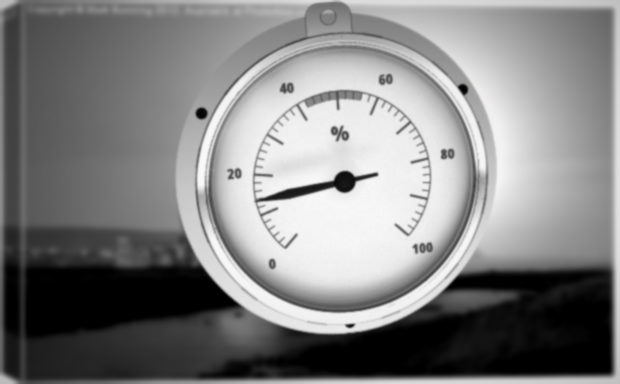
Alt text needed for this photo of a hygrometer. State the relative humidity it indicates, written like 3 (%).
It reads 14 (%)
